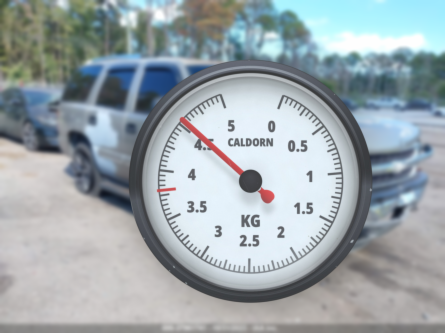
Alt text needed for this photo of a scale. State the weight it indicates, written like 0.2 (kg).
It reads 4.55 (kg)
